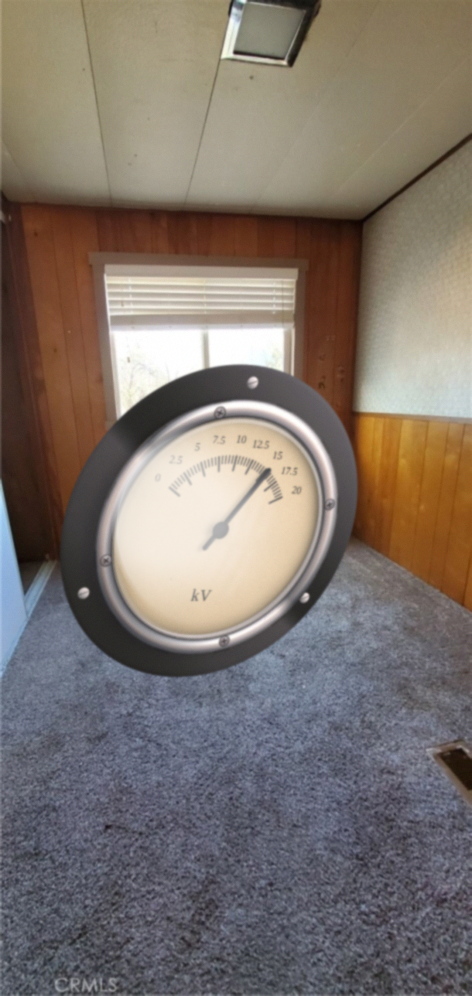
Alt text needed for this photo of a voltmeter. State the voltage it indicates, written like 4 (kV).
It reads 15 (kV)
